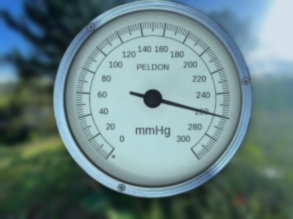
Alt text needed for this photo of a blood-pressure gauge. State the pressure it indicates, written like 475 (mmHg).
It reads 260 (mmHg)
